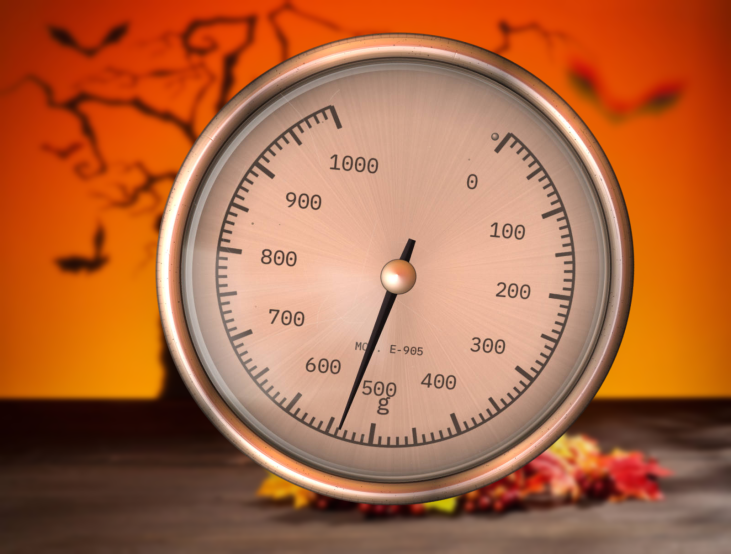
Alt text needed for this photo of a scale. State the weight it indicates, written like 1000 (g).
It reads 540 (g)
